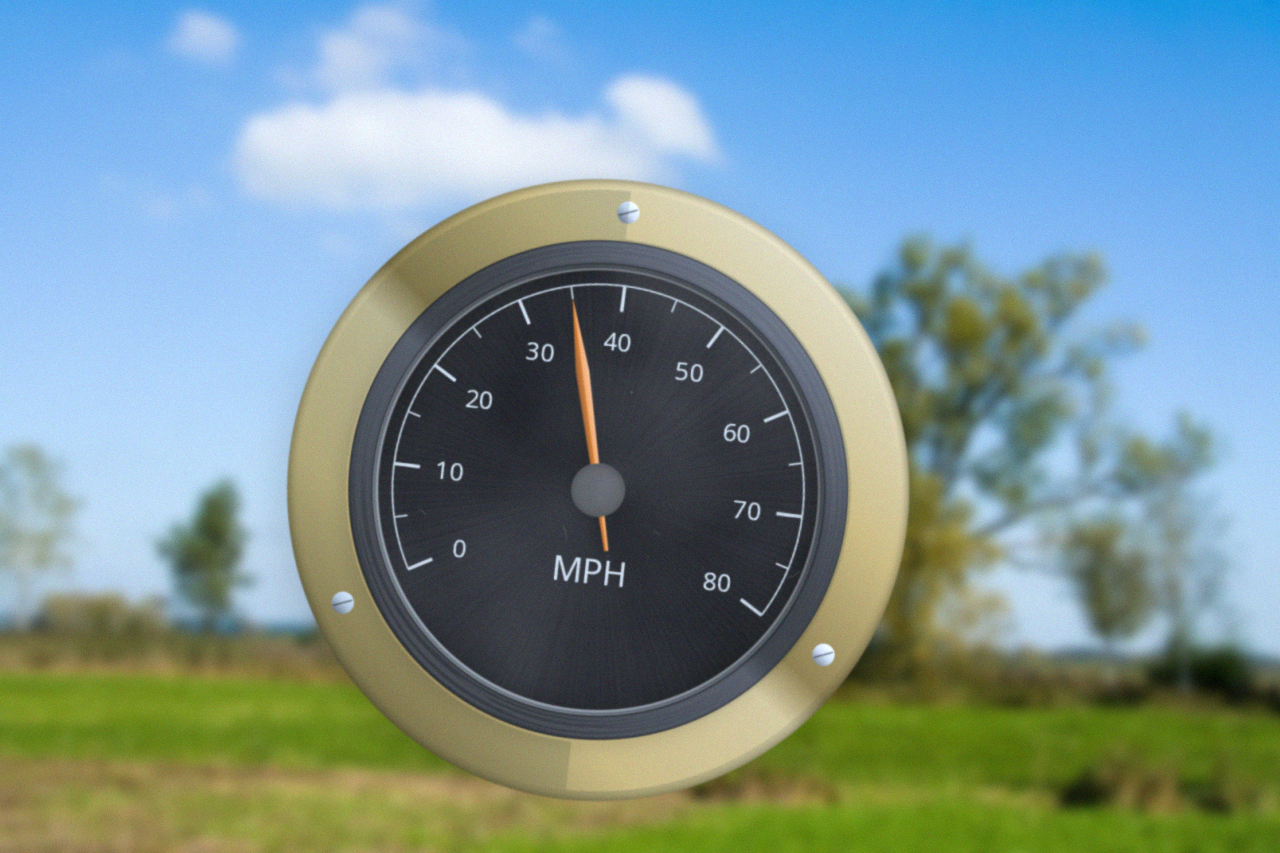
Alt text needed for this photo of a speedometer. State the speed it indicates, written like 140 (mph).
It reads 35 (mph)
